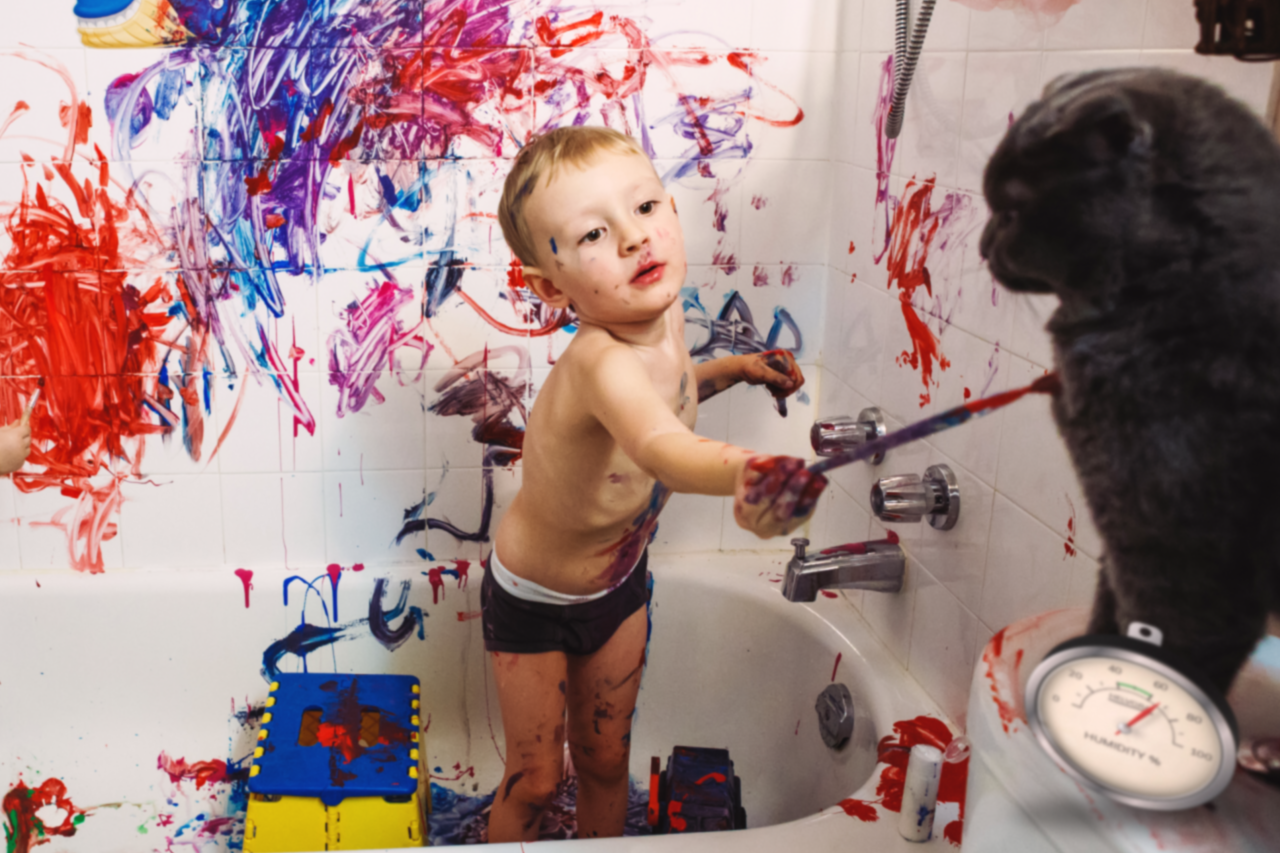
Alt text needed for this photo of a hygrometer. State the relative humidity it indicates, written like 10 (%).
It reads 65 (%)
